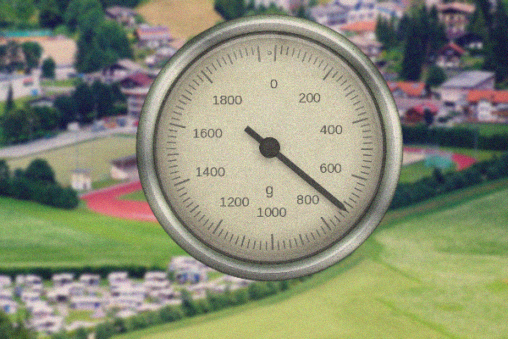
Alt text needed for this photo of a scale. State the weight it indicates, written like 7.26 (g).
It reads 720 (g)
